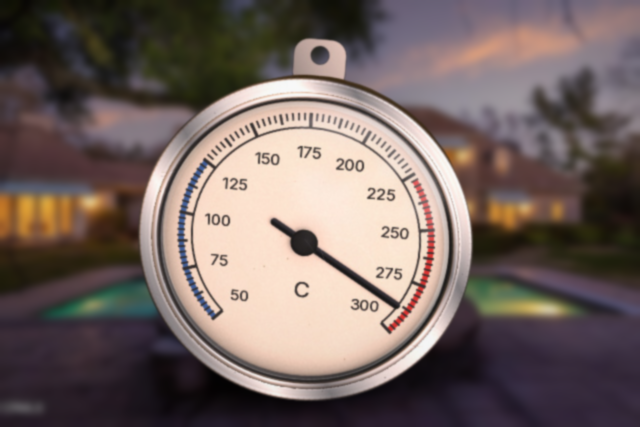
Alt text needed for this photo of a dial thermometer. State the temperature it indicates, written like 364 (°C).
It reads 287.5 (°C)
